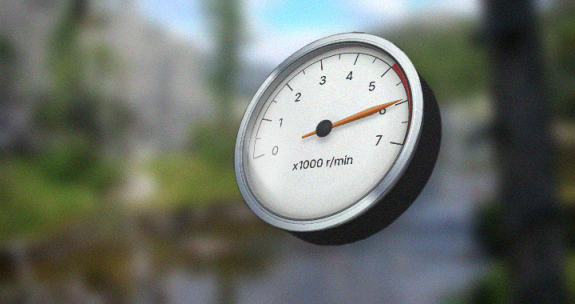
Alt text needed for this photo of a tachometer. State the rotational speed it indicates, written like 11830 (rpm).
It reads 6000 (rpm)
